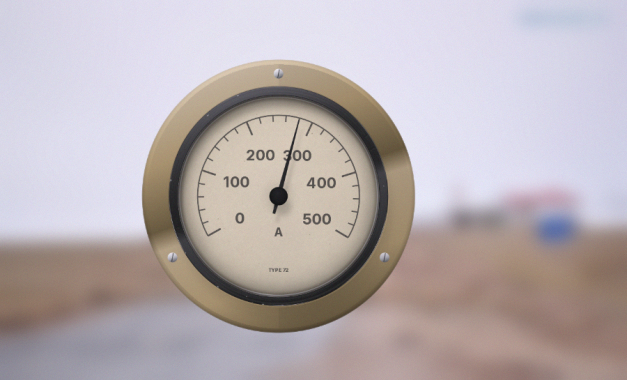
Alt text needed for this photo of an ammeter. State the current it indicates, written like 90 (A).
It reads 280 (A)
